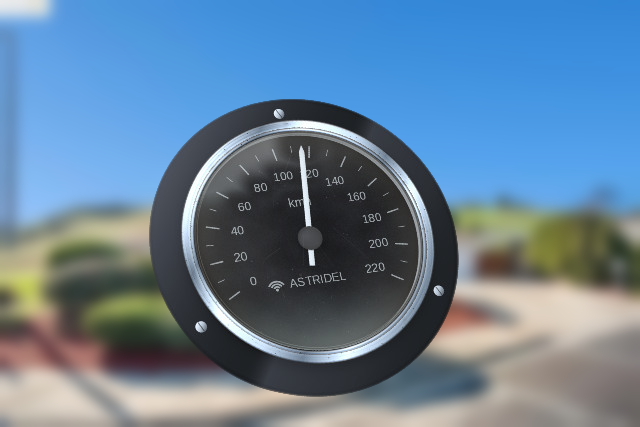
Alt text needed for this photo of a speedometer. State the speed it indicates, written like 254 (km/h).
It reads 115 (km/h)
